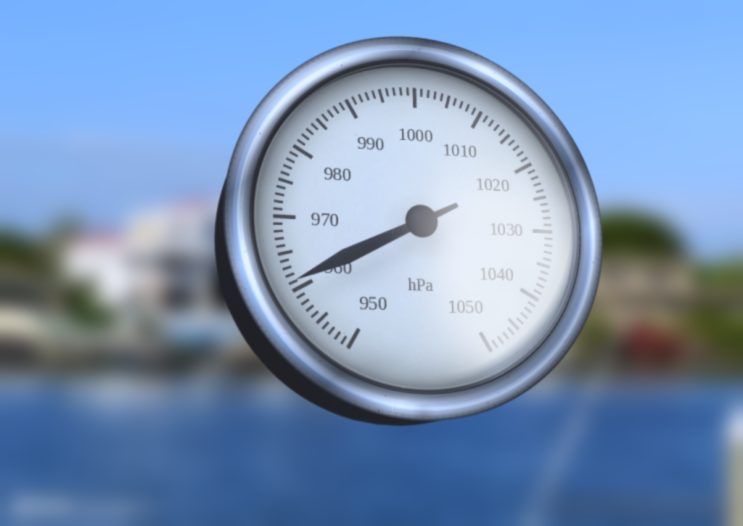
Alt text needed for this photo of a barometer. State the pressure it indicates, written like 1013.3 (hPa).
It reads 961 (hPa)
